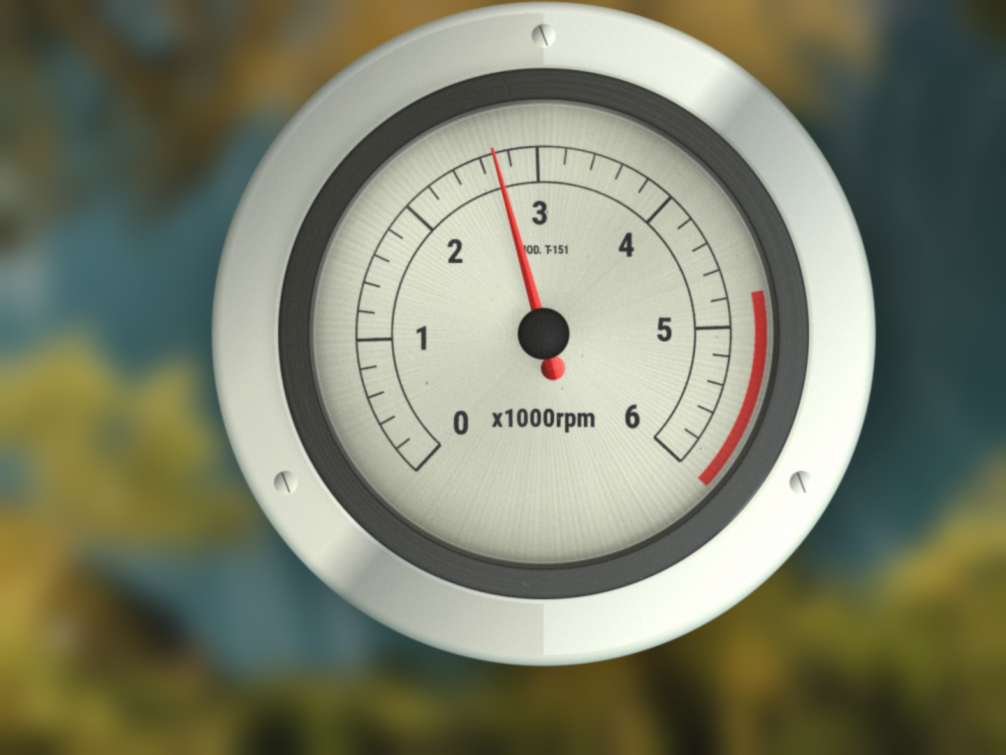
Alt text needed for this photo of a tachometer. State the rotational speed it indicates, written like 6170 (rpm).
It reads 2700 (rpm)
